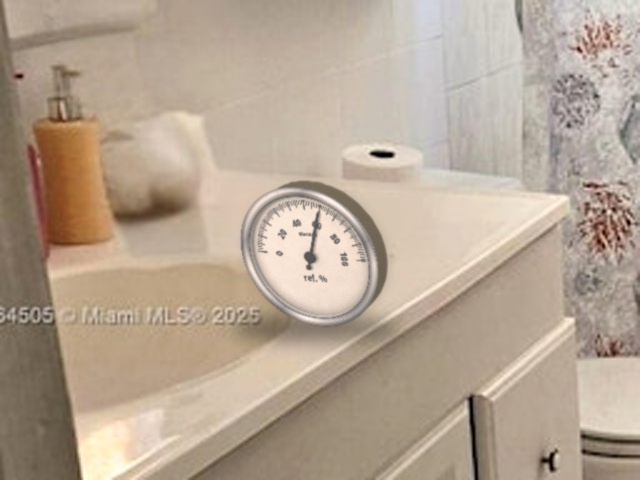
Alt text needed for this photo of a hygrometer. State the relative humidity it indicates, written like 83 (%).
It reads 60 (%)
